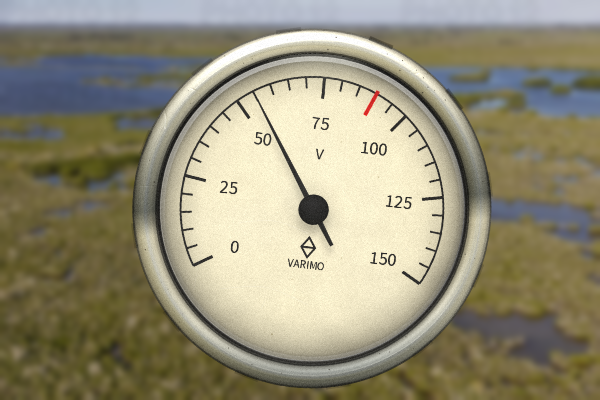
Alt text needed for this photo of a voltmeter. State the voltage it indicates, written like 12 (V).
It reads 55 (V)
